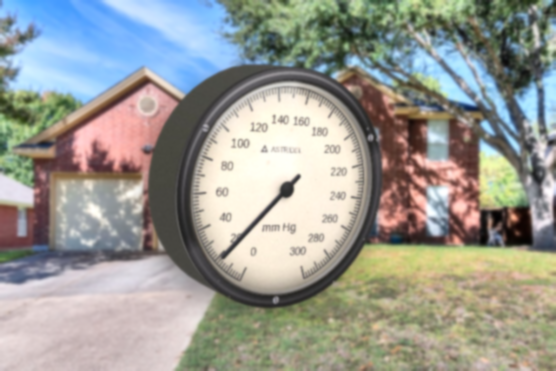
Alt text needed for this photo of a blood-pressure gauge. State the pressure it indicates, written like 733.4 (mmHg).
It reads 20 (mmHg)
